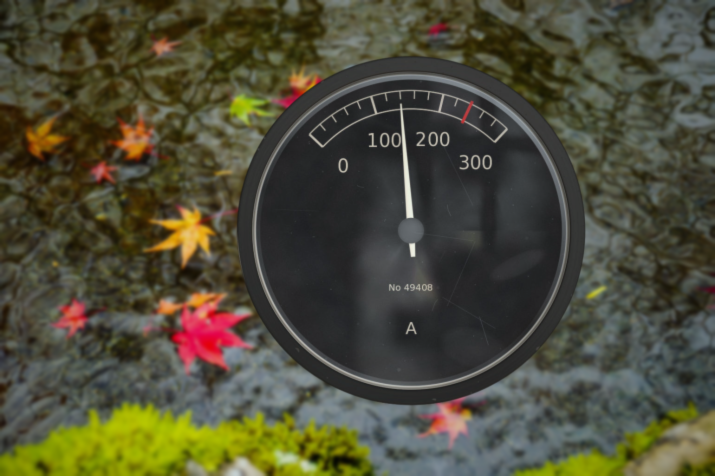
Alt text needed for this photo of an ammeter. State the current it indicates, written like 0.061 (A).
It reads 140 (A)
